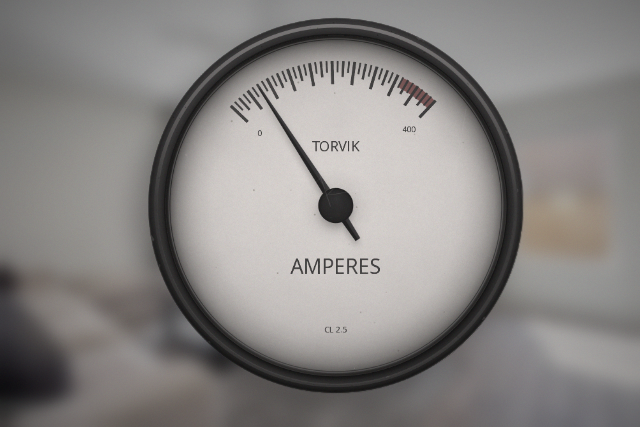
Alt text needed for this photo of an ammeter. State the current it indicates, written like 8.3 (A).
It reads 60 (A)
